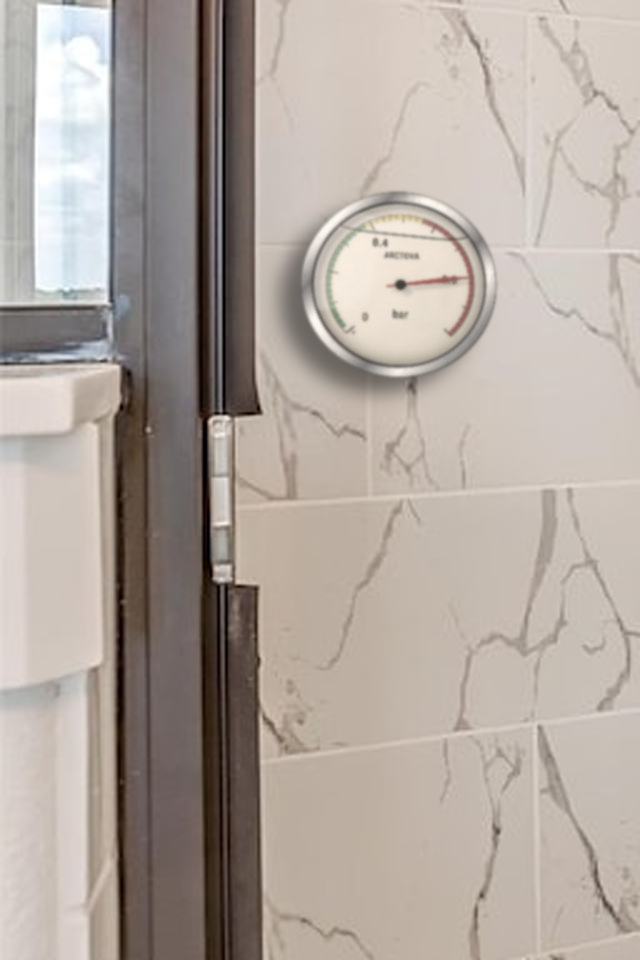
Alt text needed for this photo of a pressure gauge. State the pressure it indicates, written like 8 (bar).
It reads 0.8 (bar)
